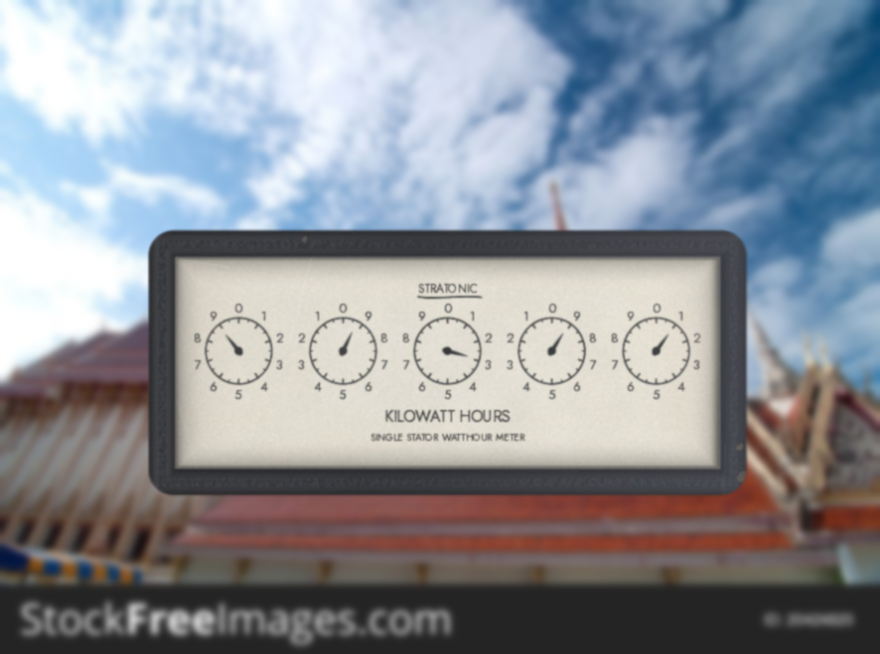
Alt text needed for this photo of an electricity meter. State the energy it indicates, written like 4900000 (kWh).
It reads 89291 (kWh)
